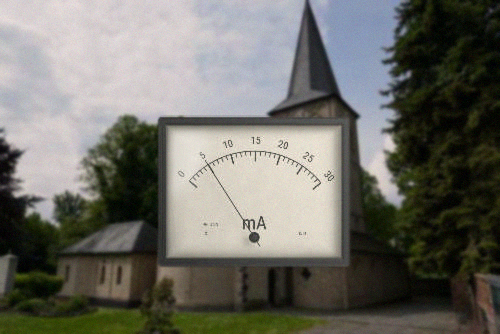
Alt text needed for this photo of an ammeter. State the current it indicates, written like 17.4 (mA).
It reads 5 (mA)
